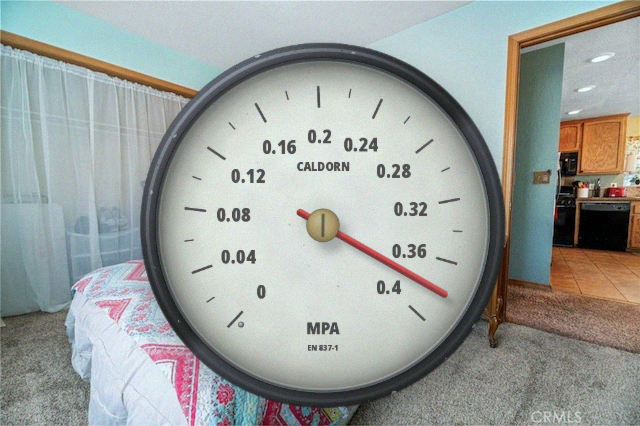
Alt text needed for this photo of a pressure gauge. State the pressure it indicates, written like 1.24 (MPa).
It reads 0.38 (MPa)
